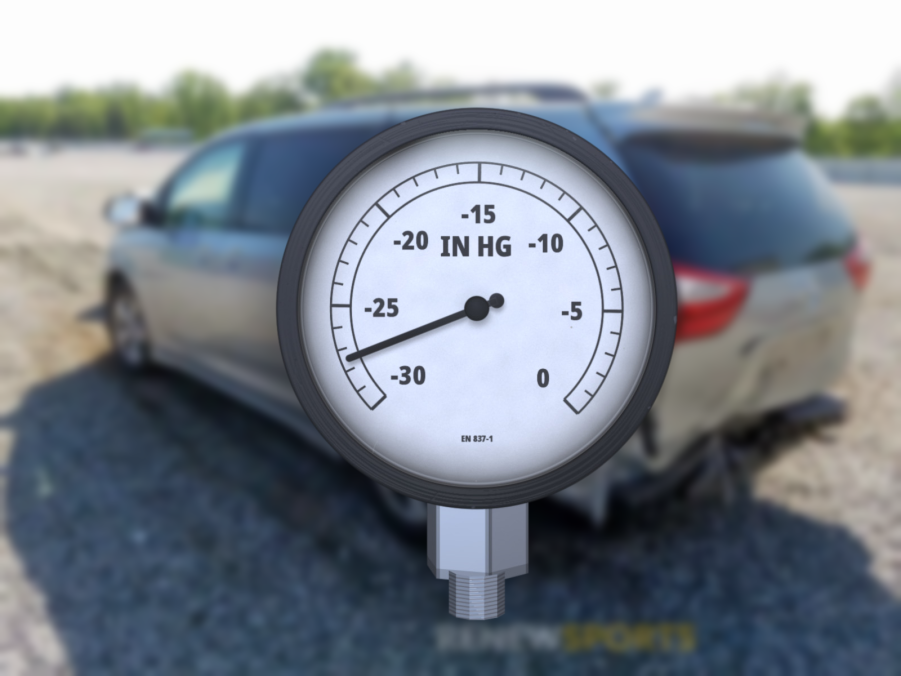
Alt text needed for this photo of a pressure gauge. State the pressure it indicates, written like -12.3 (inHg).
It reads -27.5 (inHg)
